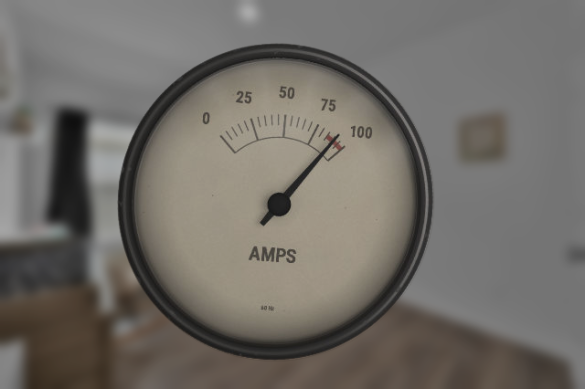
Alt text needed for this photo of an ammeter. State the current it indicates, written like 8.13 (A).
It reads 90 (A)
